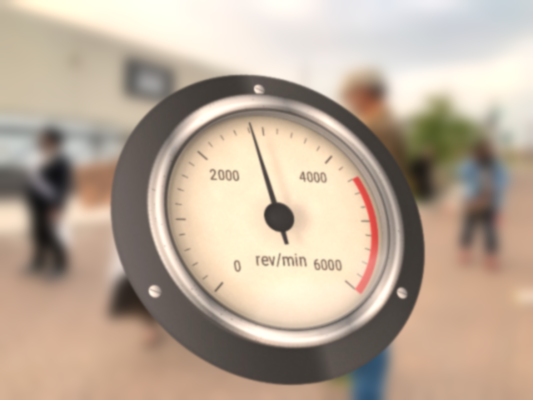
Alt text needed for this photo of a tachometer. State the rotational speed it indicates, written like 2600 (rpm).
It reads 2800 (rpm)
